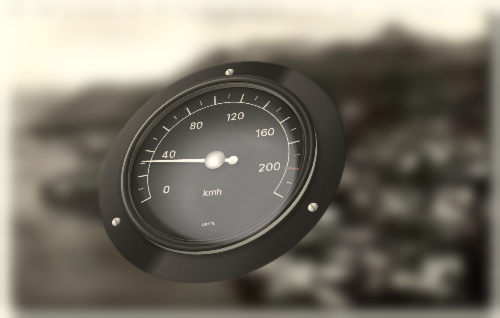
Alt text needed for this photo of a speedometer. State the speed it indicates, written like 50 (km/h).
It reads 30 (km/h)
